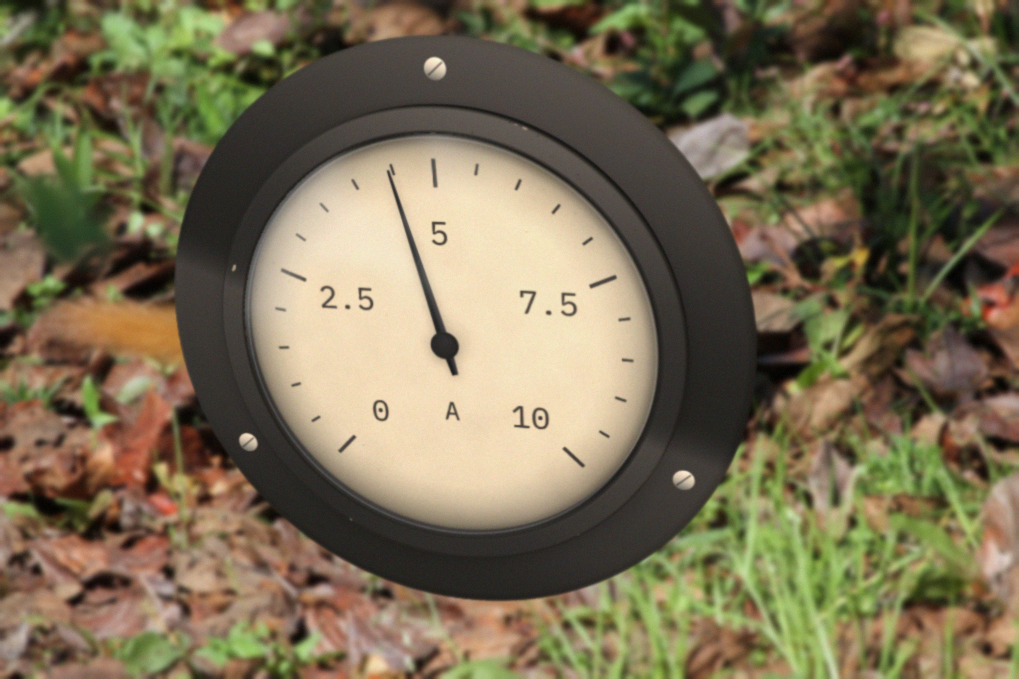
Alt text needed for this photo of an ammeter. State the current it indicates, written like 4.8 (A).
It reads 4.5 (A)
